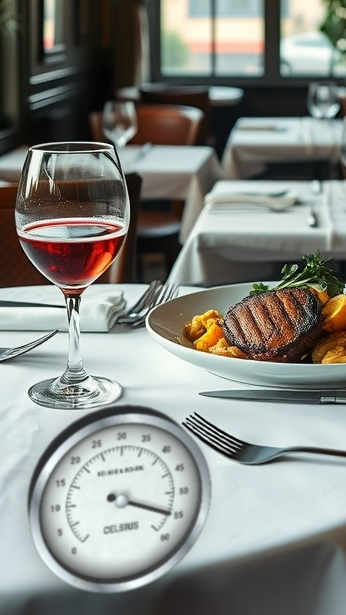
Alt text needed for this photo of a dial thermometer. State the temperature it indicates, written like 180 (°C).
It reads 55 (°C)
